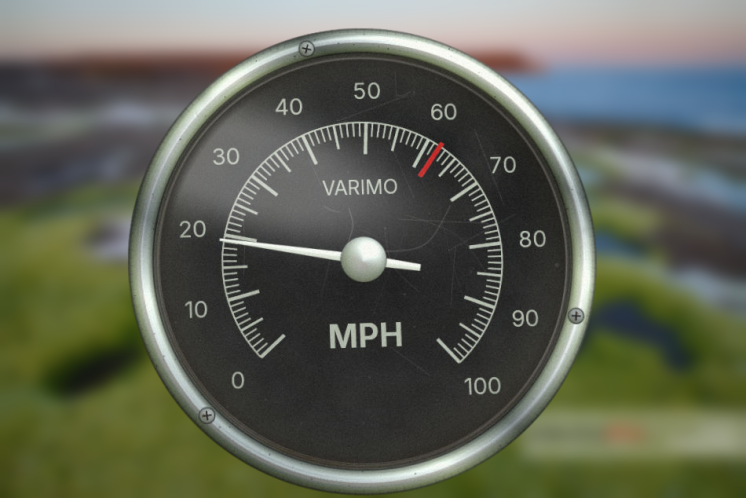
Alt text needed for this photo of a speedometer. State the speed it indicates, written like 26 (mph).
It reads 19 (mph)
